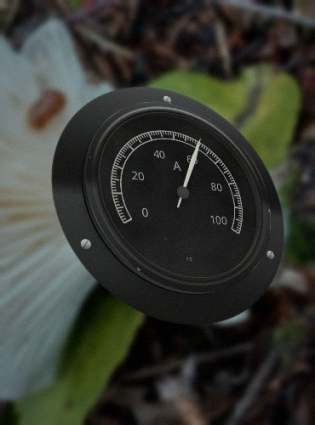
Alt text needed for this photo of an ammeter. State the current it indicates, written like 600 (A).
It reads 60 (A)
